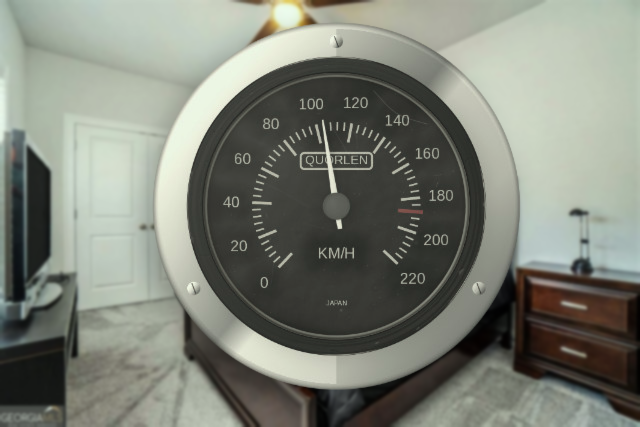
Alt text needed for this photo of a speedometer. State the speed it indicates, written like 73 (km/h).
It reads 104 (km/h)
